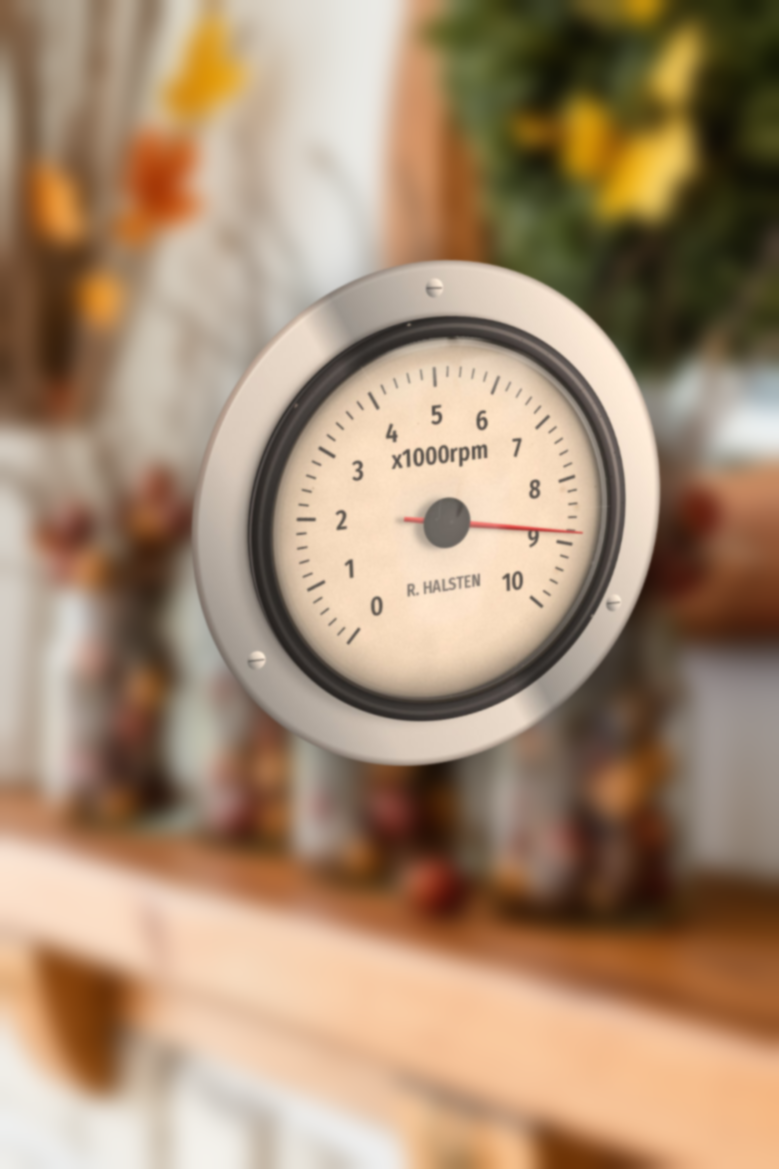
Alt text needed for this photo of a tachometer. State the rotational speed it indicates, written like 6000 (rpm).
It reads 8800 (rpm)
